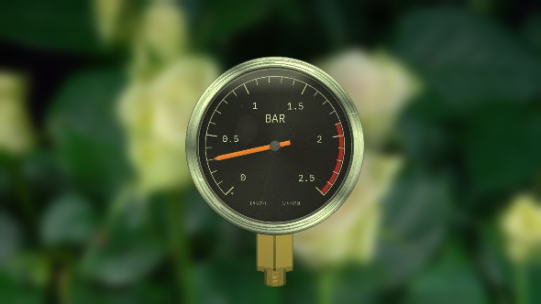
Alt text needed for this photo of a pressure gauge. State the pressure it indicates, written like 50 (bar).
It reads 0.3 (bar)
